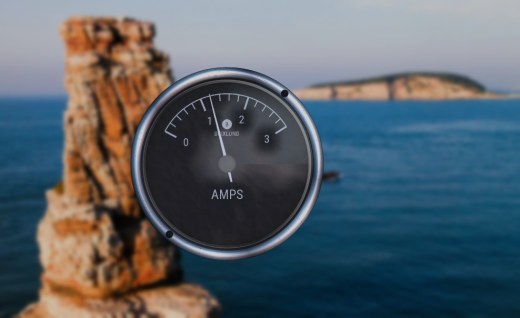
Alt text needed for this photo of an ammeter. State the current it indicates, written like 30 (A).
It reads 1.2 (A)
